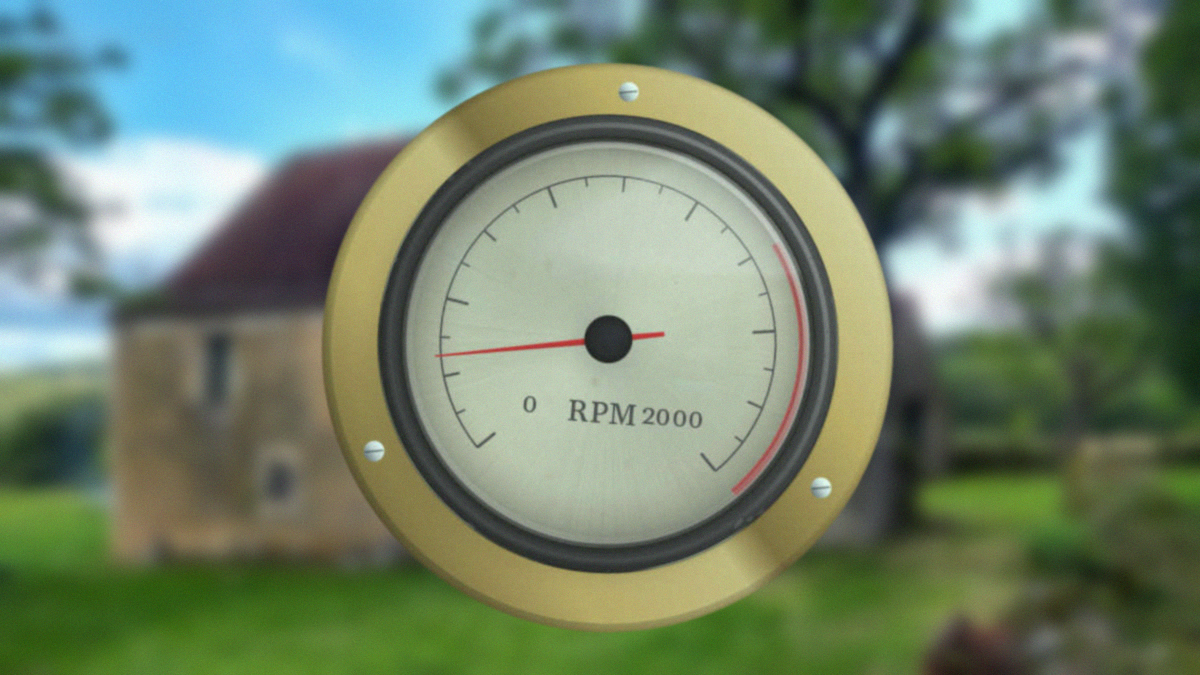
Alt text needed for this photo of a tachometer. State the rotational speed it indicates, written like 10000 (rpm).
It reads 250 (rpm)
